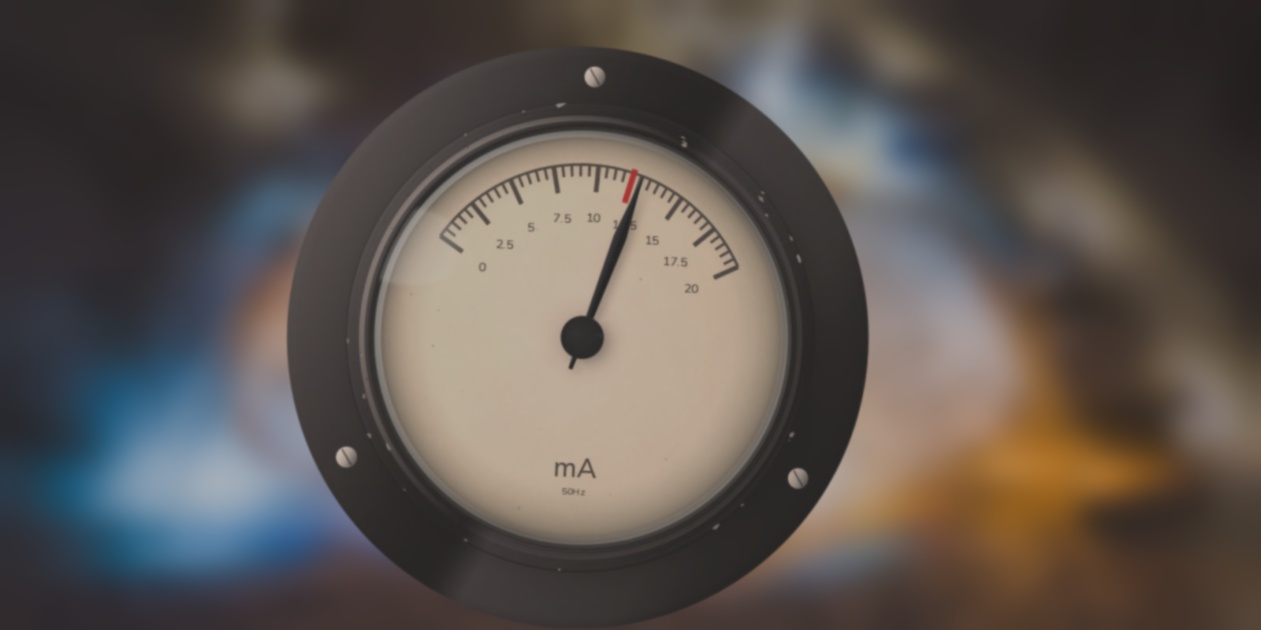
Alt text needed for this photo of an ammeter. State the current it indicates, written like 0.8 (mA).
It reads 12.5 (mA)
